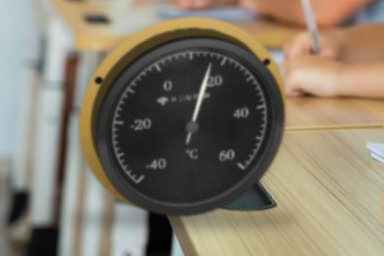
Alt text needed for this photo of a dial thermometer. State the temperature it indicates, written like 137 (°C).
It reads 16 (°C)
